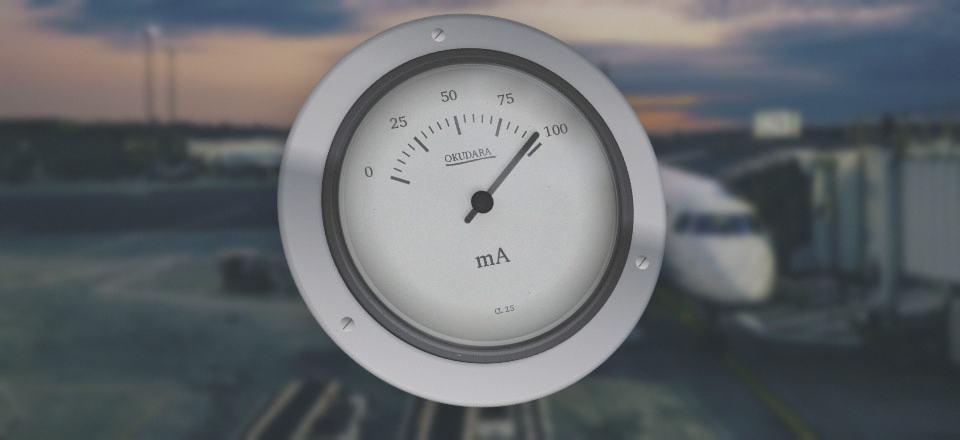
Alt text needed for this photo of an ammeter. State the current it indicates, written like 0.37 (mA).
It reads 95 (mA)
